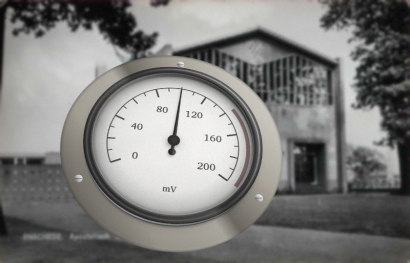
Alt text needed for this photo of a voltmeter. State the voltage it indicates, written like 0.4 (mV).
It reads 100 (mV)
